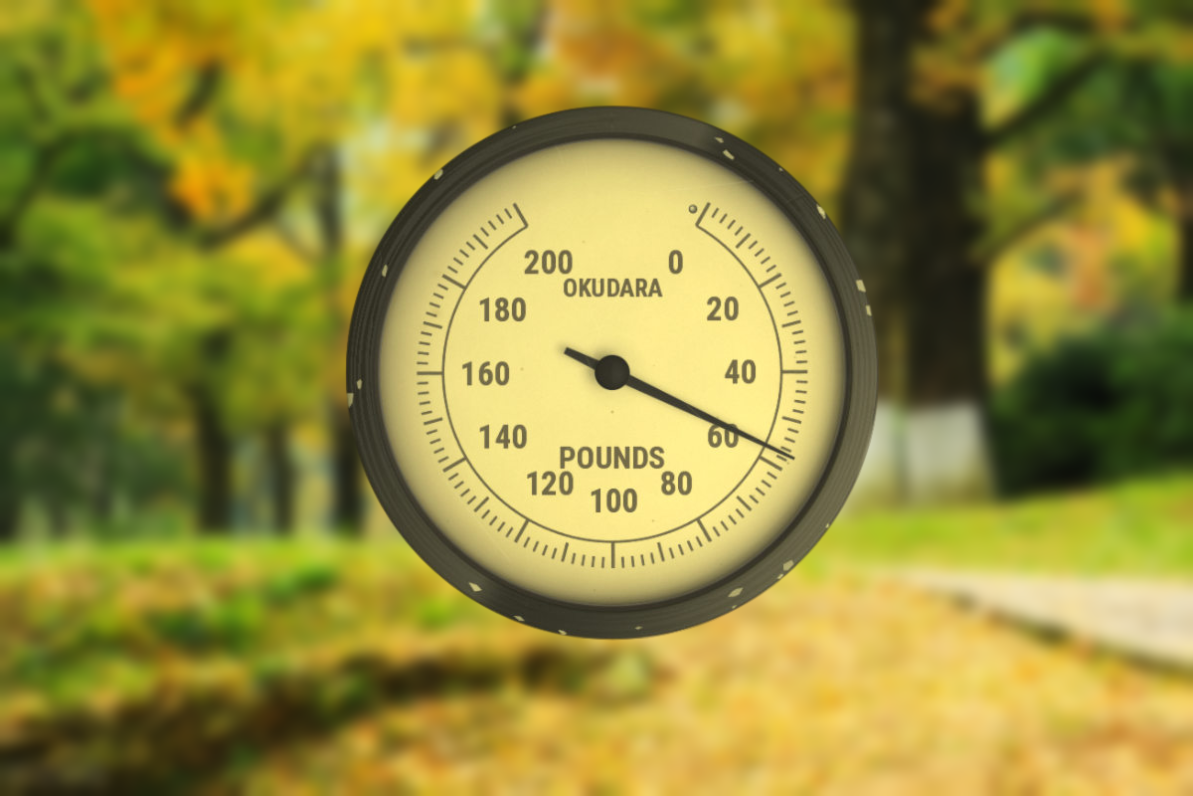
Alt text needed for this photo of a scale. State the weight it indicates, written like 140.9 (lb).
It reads 57 (lb)
